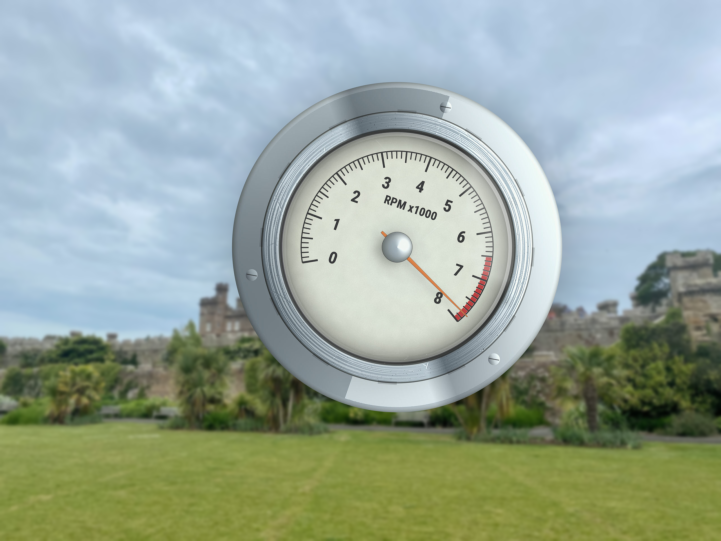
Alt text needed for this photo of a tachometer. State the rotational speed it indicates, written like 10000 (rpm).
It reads 7800 (rpm)
